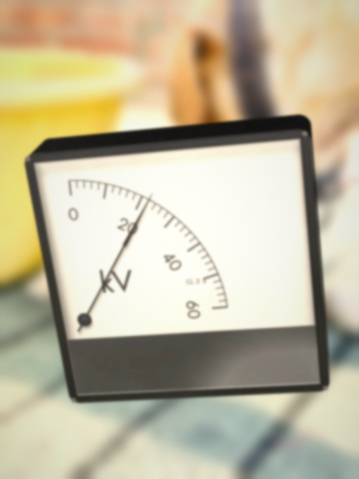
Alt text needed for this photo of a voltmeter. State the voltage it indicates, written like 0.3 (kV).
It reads 22 (kV)
